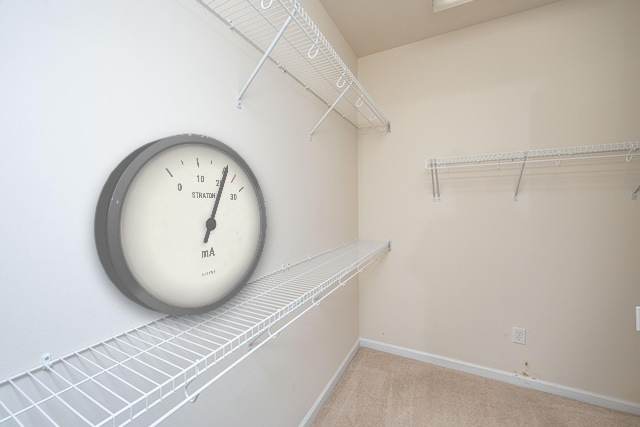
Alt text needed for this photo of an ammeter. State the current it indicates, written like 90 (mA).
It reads 20 (mA)
